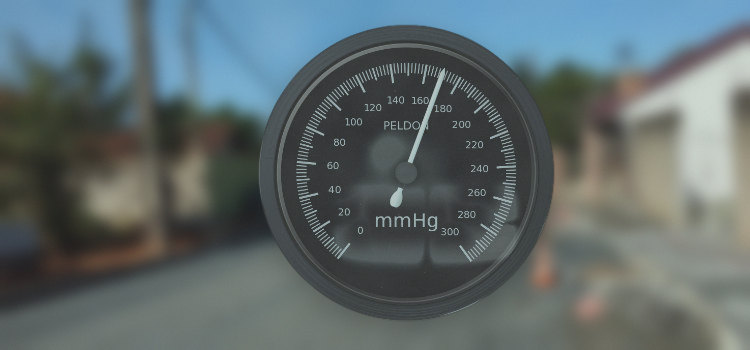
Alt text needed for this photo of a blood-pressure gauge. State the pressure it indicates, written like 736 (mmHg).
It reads 170 (mmHg)
